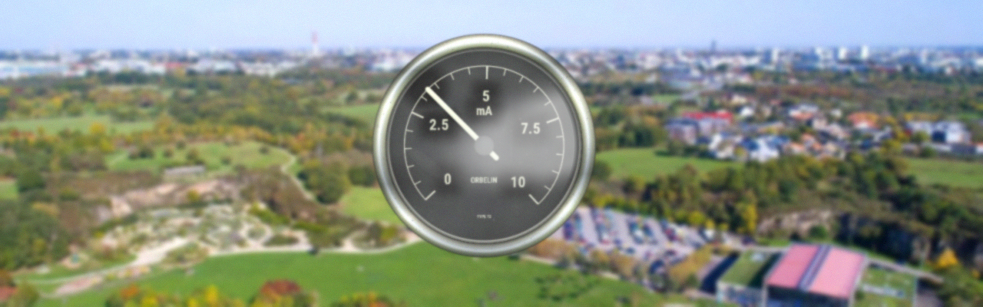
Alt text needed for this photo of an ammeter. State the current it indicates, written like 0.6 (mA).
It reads 3.25 (mA)
